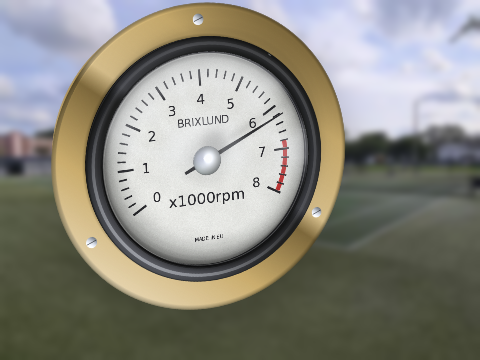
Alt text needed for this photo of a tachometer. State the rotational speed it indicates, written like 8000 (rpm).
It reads 6200 (rpm)
